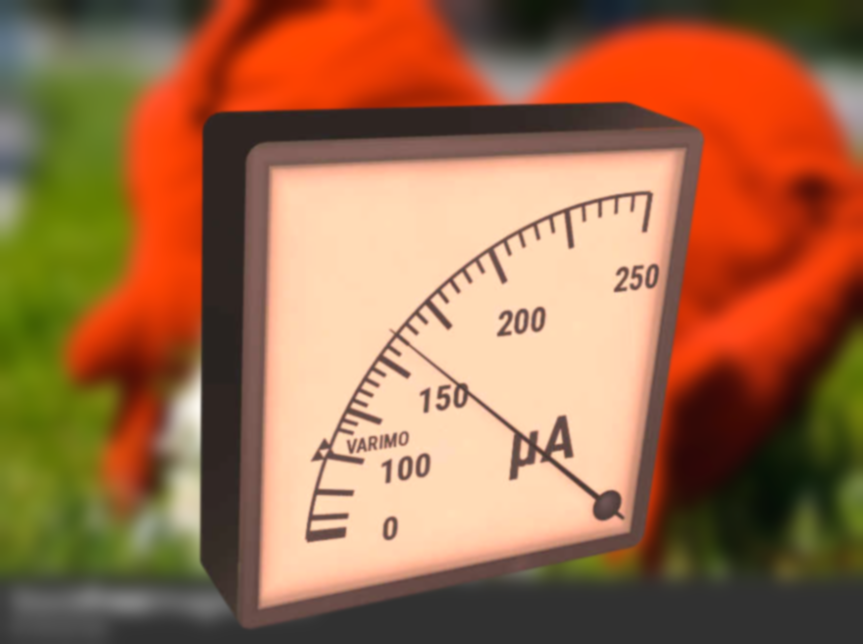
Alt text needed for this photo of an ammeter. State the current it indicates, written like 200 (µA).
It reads 160 (µA)
